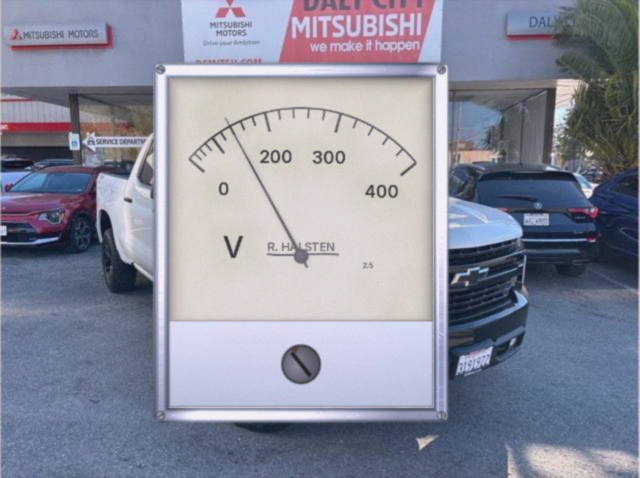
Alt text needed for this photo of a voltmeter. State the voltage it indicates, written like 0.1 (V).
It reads 140 (V)
